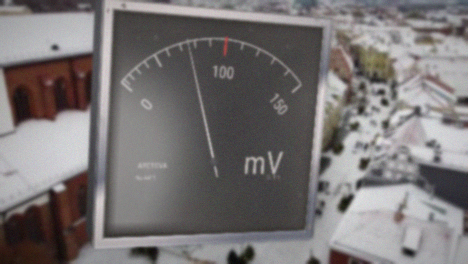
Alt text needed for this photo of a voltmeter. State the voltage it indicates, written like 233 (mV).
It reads 75 (mV)
